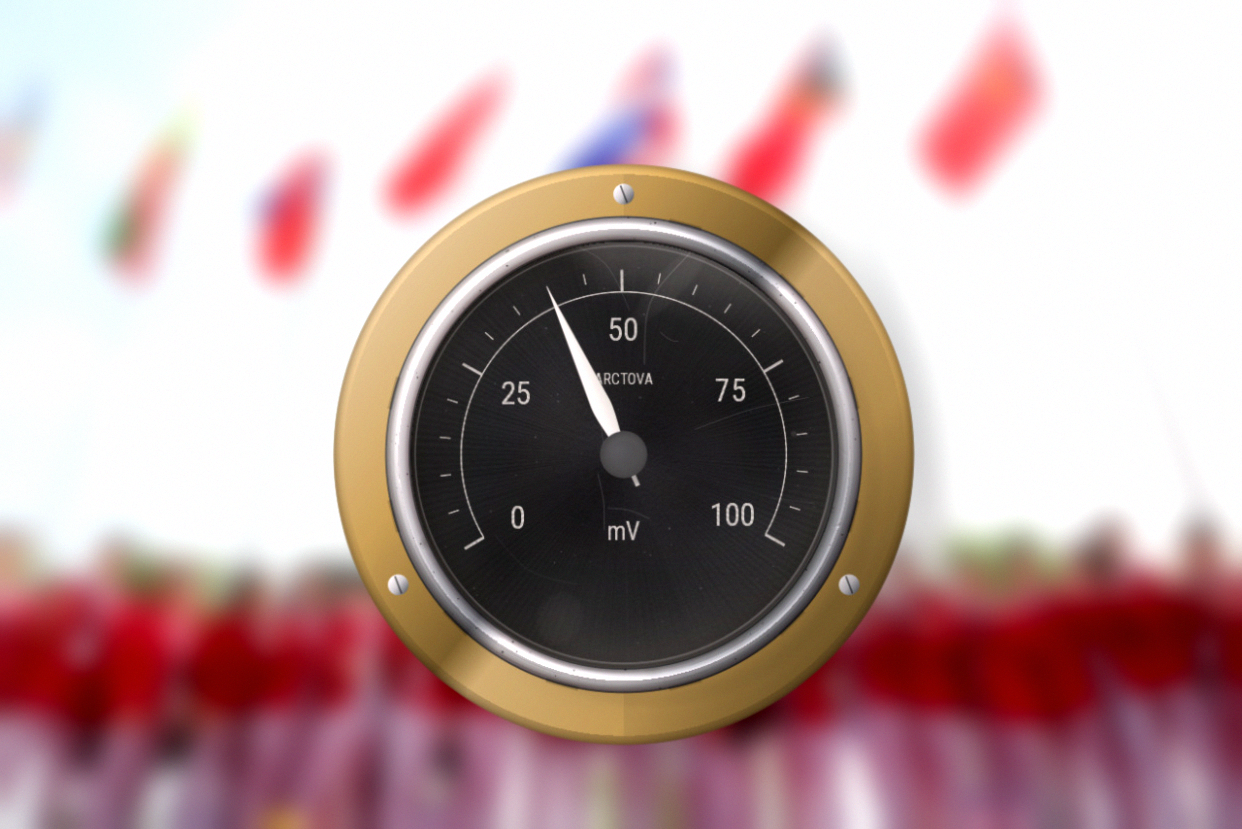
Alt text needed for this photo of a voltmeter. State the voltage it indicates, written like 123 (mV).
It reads 40 (mV)
